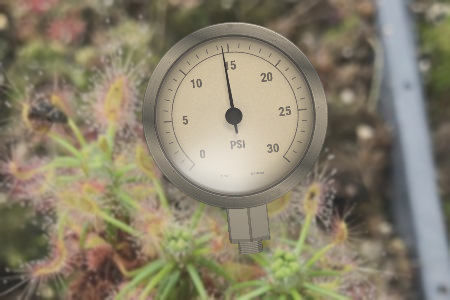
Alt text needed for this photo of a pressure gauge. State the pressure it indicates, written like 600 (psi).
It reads 14.5 (psi)
